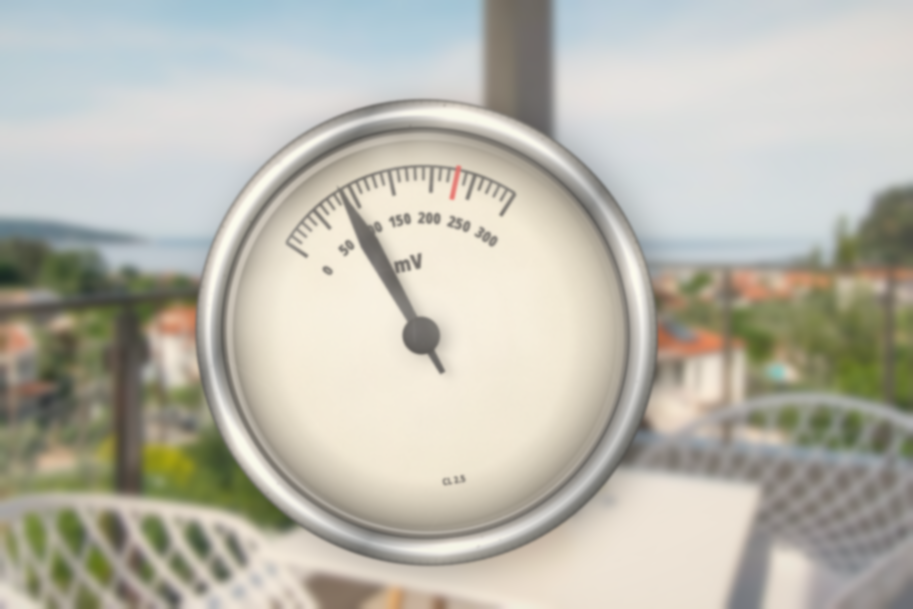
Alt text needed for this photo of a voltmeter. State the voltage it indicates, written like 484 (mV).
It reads 90 (mV)
